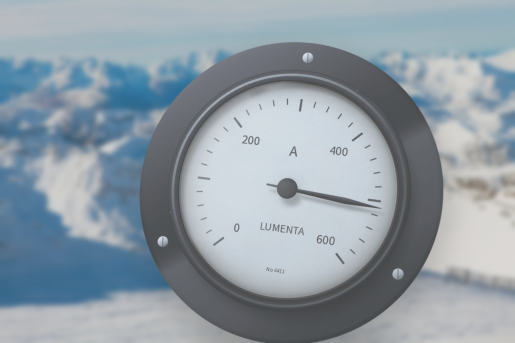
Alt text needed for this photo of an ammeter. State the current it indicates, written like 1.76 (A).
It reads 510 (A)
